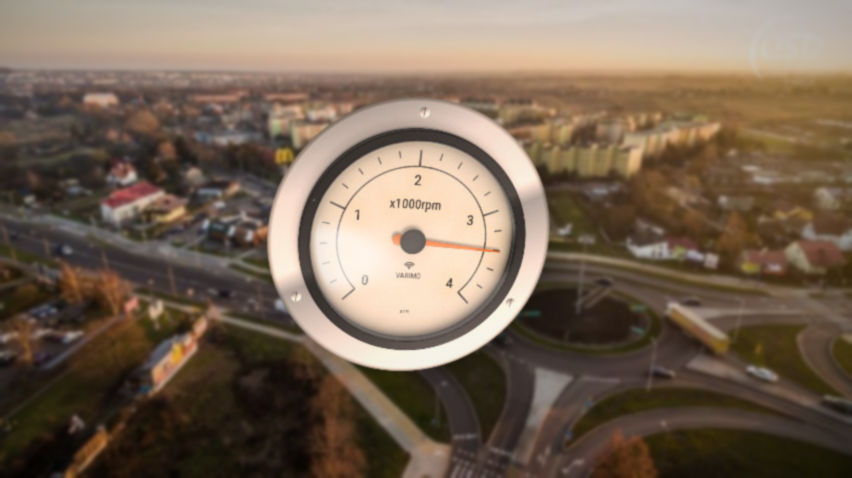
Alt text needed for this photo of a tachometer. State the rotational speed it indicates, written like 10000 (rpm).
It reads 3400 (rpm)
